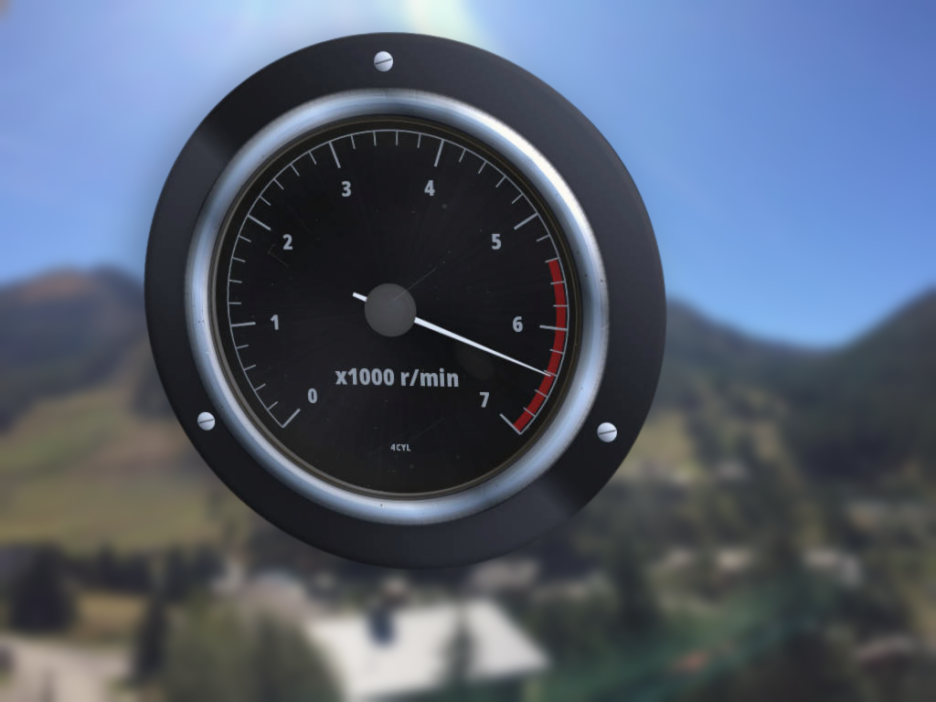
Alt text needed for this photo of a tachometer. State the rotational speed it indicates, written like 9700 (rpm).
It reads 6400 (rpm)
